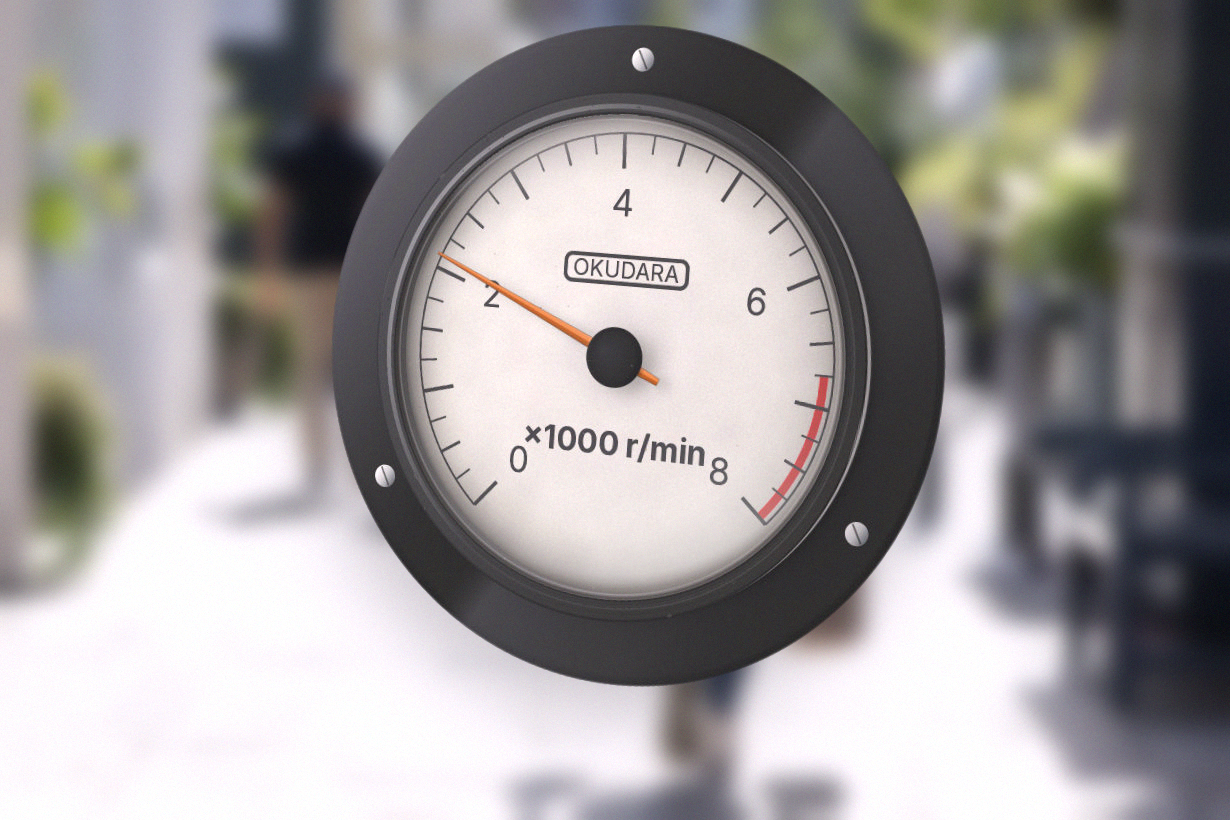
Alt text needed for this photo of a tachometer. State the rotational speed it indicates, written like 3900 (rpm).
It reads 2125 (rpm)
